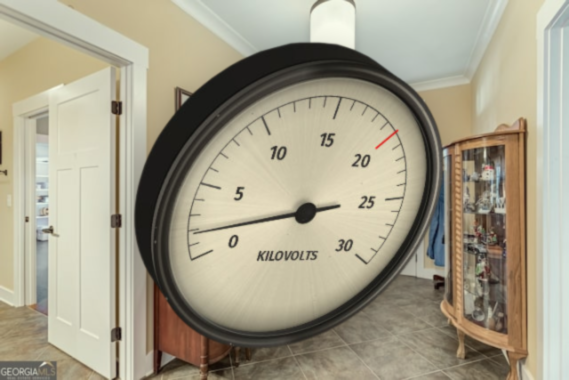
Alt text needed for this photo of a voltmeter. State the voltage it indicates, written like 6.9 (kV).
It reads 2 (kV)
